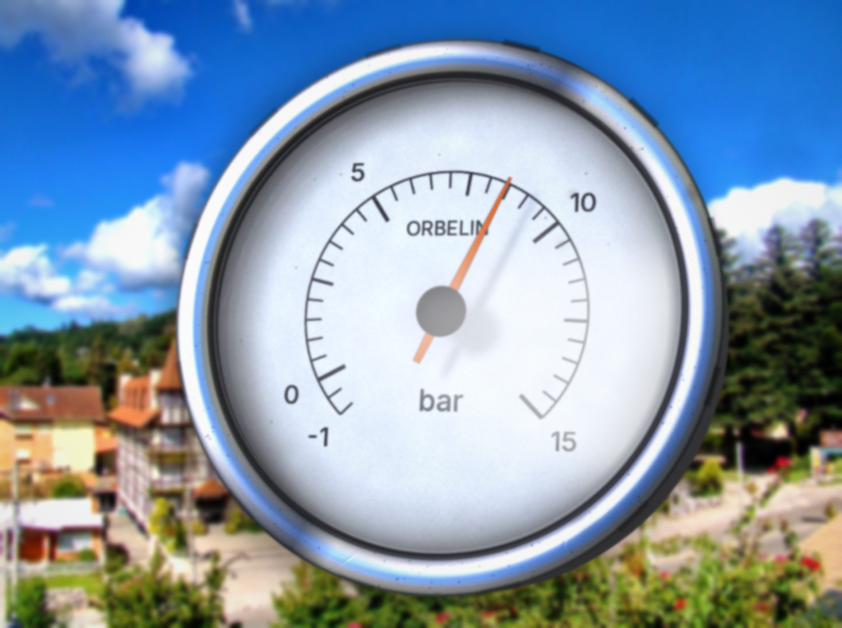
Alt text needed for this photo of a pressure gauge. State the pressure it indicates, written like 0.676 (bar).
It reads 8.5 (bar)
